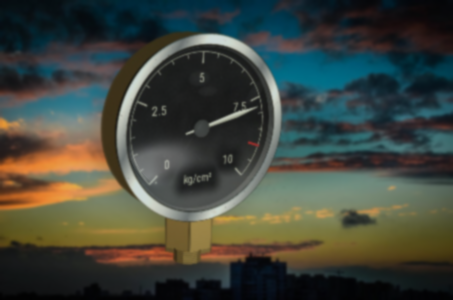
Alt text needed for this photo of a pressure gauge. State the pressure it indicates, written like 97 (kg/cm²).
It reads 7.75 (kg/cm²)
